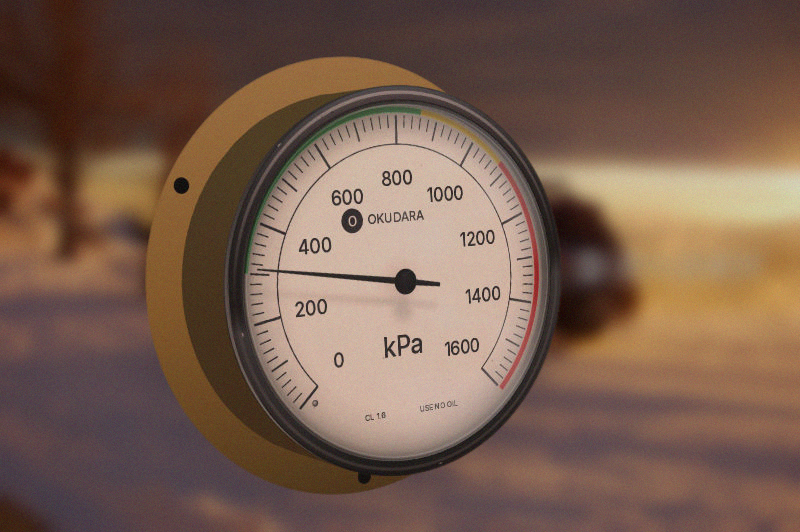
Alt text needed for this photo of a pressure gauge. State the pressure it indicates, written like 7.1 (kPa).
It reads 310 (kPa)
